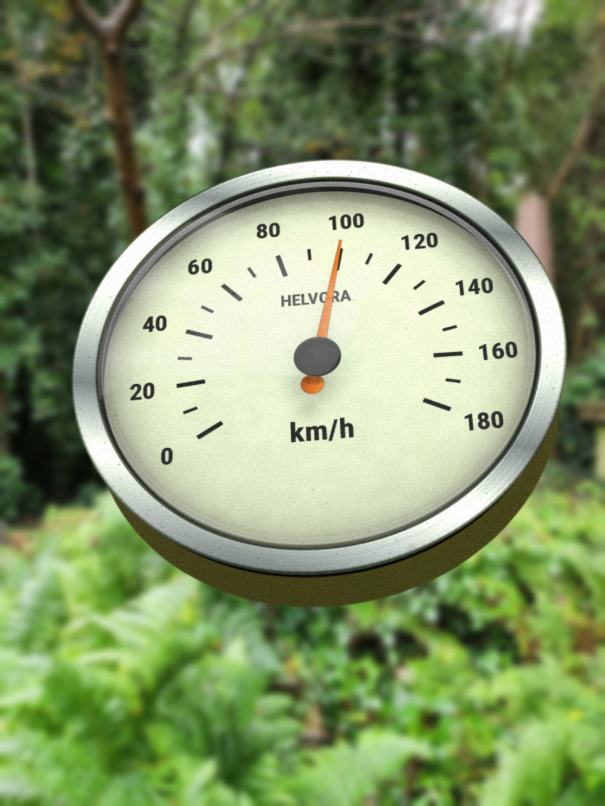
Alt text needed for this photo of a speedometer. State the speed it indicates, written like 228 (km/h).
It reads 100 (km/h)
